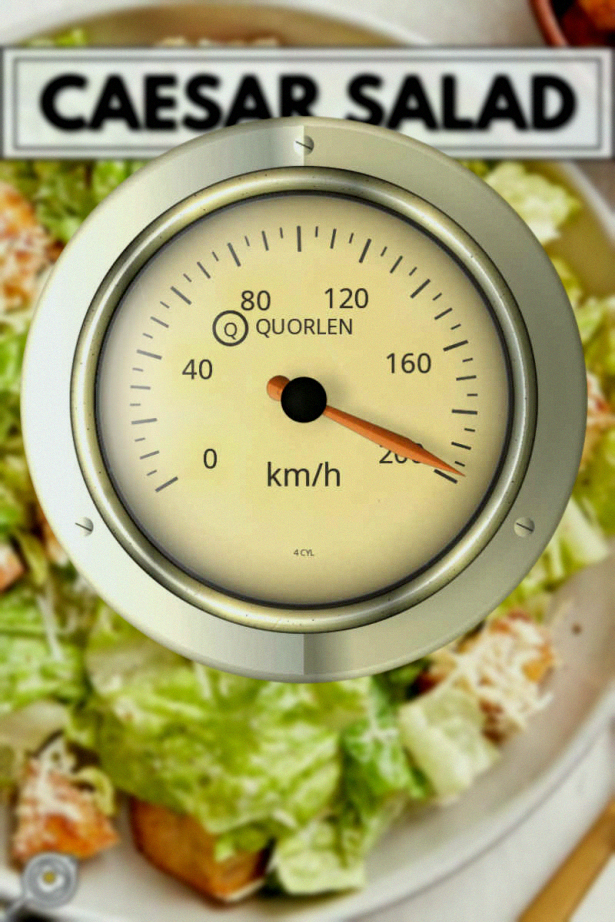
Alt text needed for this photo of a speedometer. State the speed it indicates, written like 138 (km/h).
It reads 197.5 (km/h)
